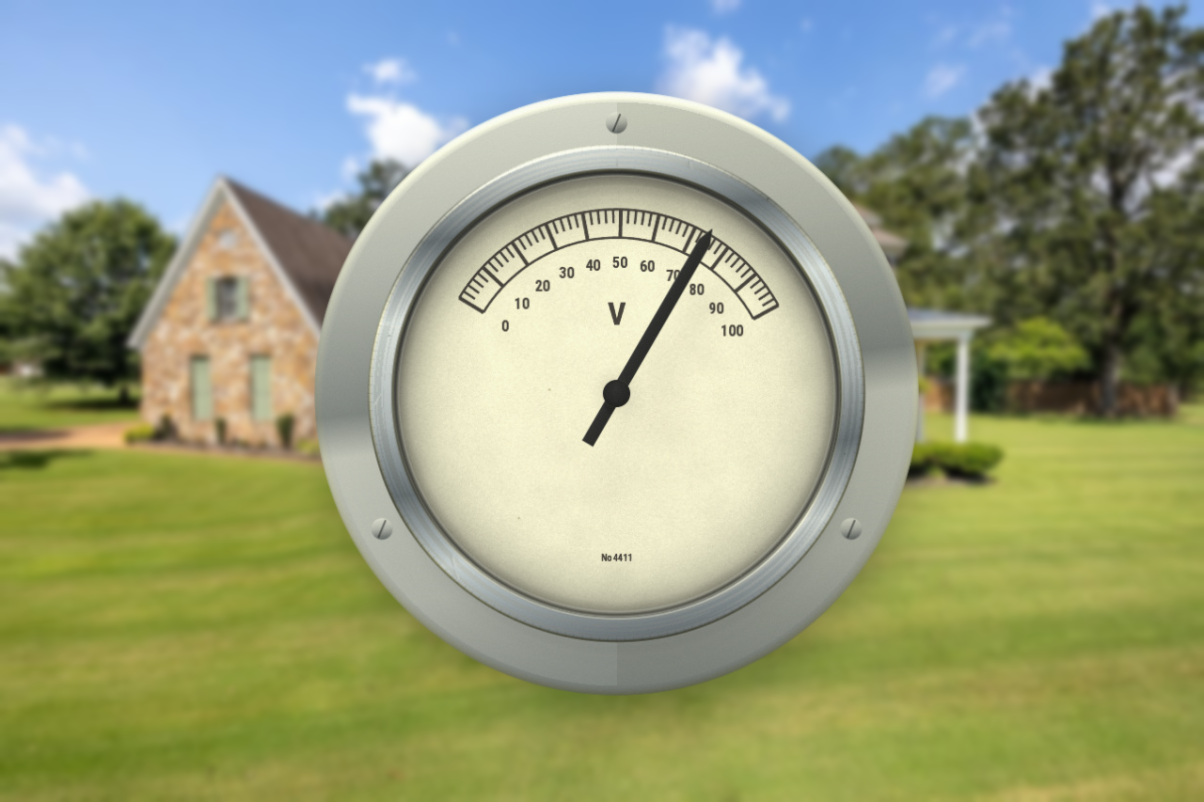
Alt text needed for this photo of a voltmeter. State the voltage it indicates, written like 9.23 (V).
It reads 74 (V)
